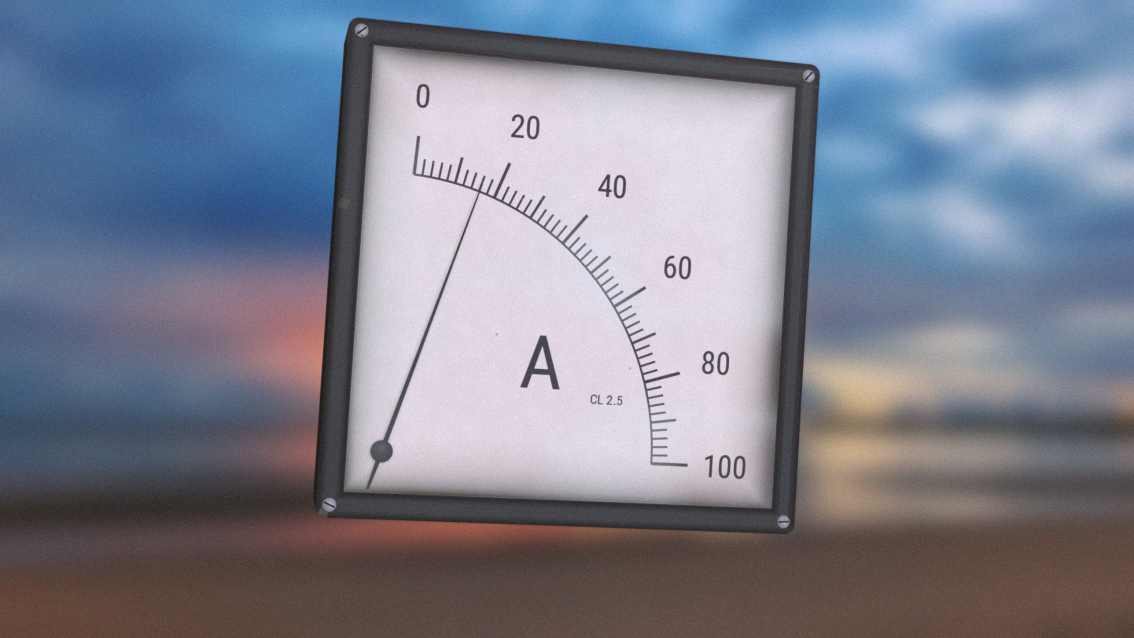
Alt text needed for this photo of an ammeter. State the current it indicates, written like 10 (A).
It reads 16 (A)
